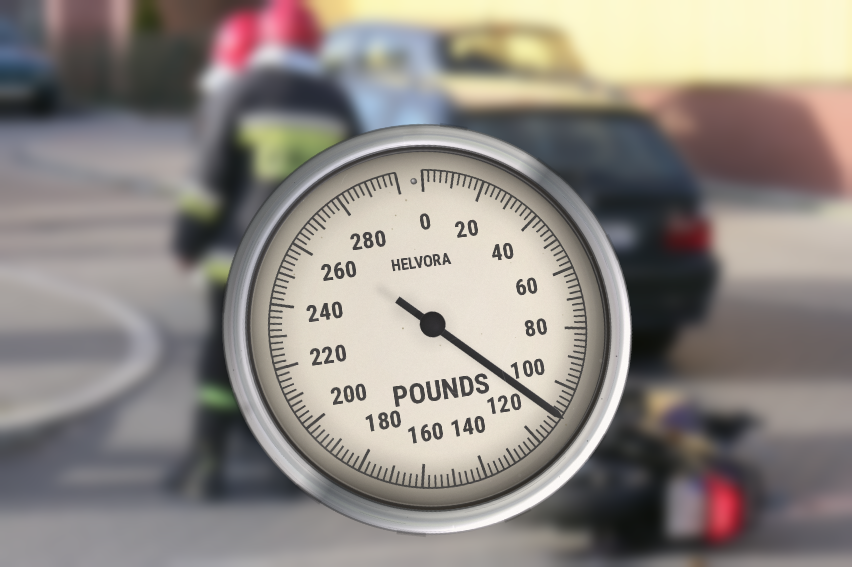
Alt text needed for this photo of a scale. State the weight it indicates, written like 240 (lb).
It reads 110 (lb)
